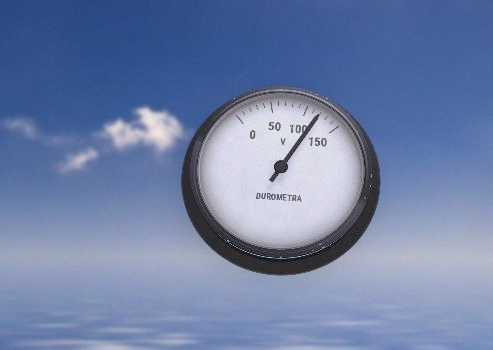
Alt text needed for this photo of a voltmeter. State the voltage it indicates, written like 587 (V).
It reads 120 (V)
